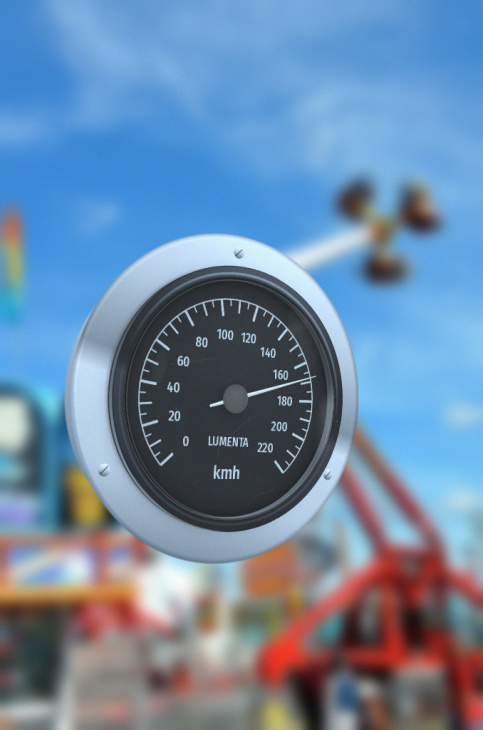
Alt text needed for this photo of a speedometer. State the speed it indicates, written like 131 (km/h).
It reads 167.5 (km/h)
